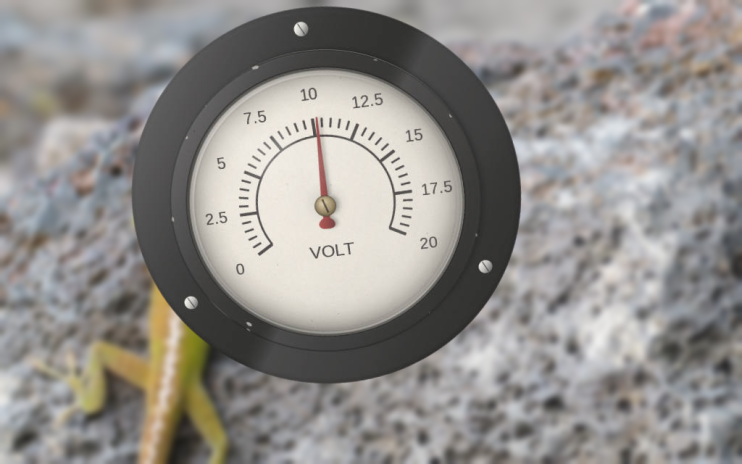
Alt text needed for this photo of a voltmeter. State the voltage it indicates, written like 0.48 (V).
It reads 10.25 (V)
